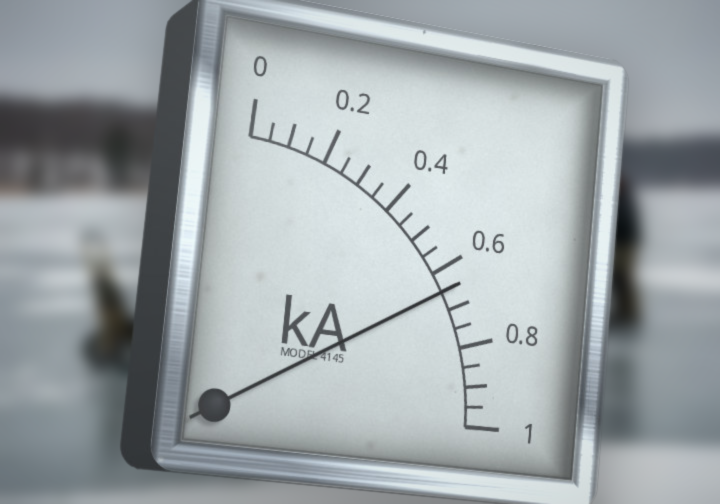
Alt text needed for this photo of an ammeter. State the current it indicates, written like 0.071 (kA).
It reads 0.65 (kA)
